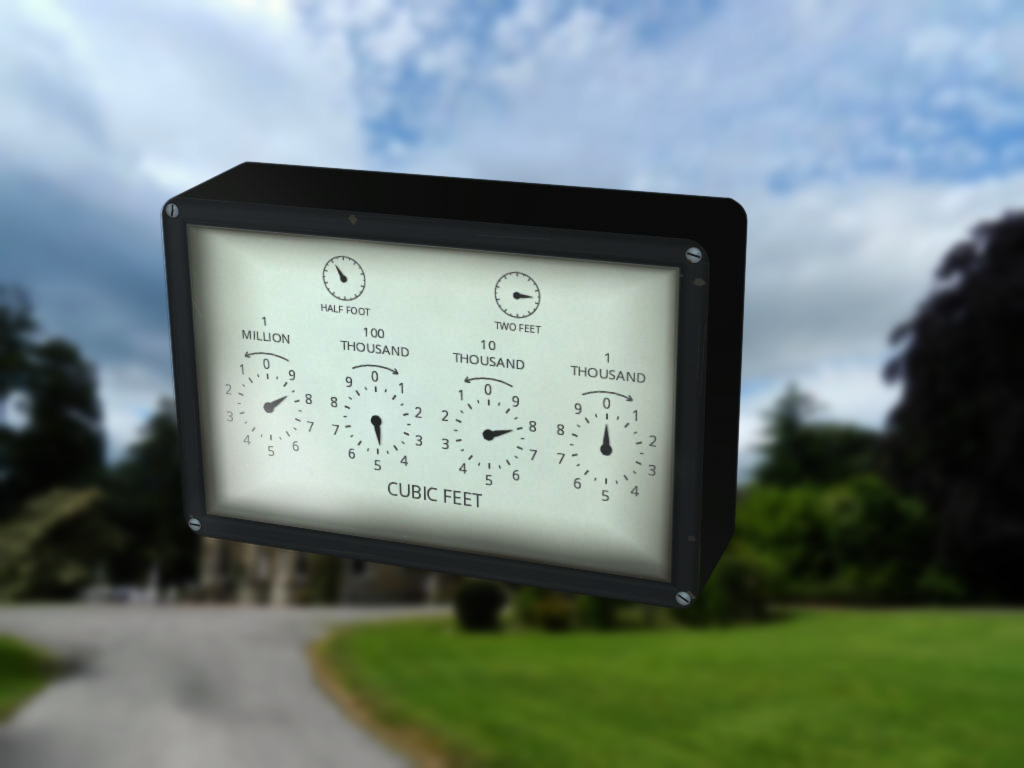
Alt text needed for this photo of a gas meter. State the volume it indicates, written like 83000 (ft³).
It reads 848000 (ft³)
